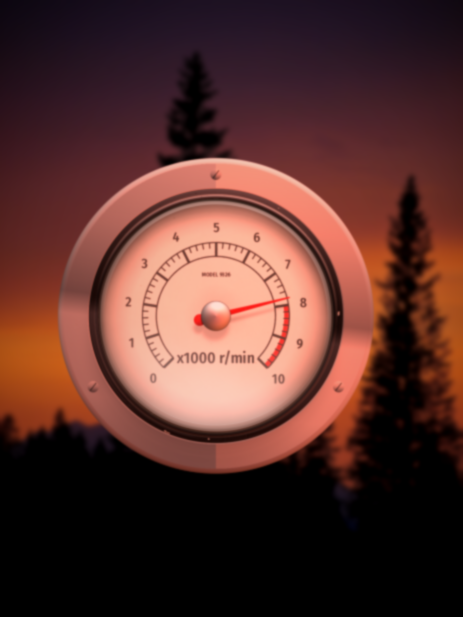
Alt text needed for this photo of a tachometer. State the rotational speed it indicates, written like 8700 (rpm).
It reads 7800 (rpm)
